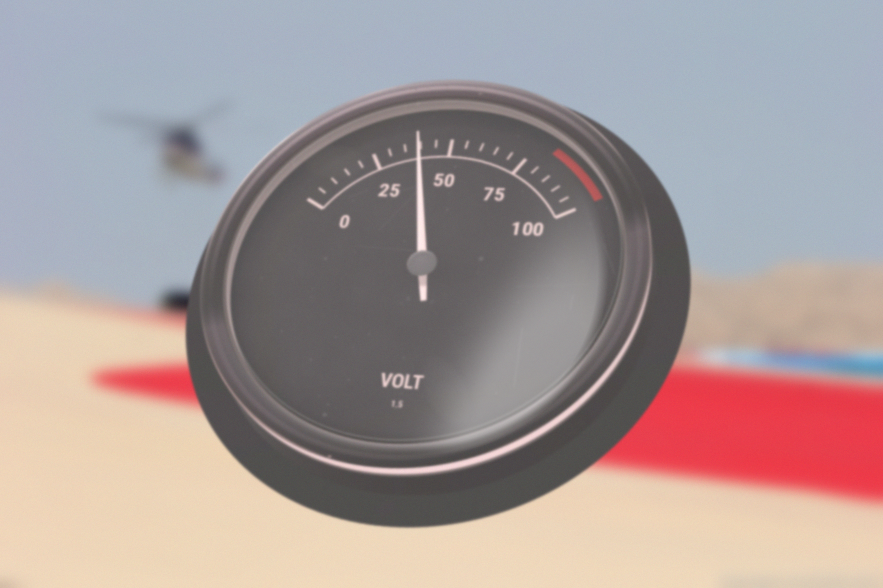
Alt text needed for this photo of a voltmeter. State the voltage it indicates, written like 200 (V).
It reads 40 (V)
